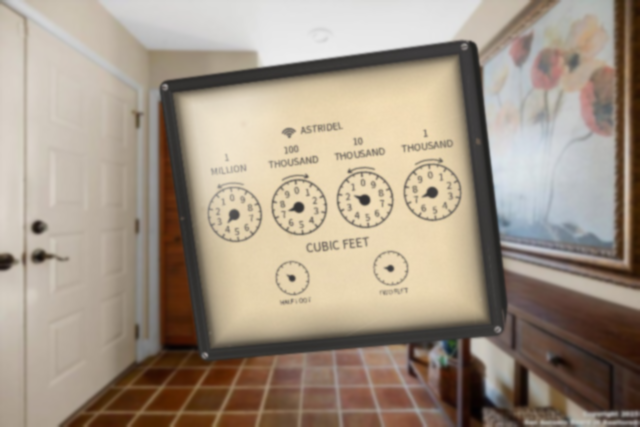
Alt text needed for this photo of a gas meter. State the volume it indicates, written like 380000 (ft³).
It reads 371700 (ft³)
